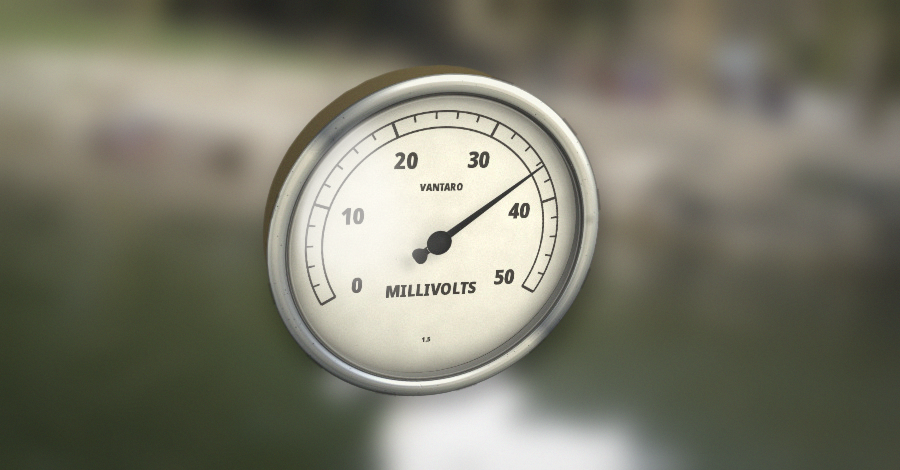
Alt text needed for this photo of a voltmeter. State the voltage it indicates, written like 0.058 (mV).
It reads 36 (mV)
